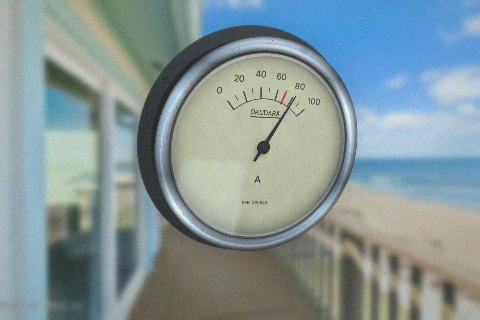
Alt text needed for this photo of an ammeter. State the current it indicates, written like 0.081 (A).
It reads 80 (A)
